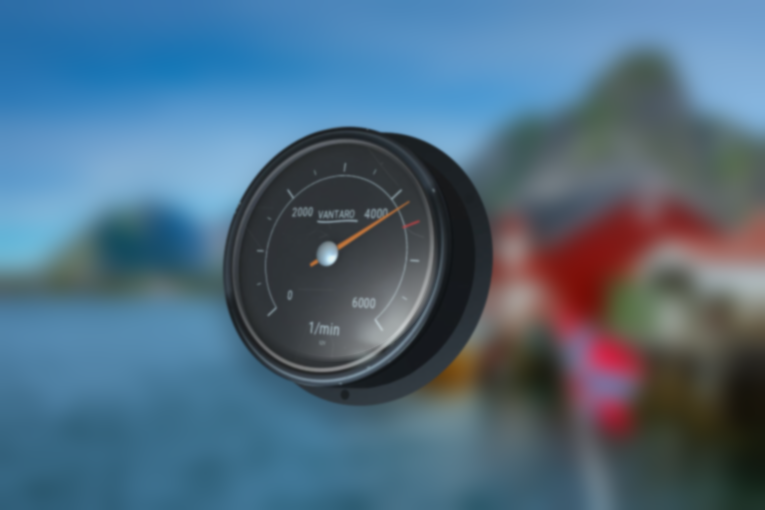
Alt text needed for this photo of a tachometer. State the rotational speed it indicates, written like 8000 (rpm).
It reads 4250 (rpm)
